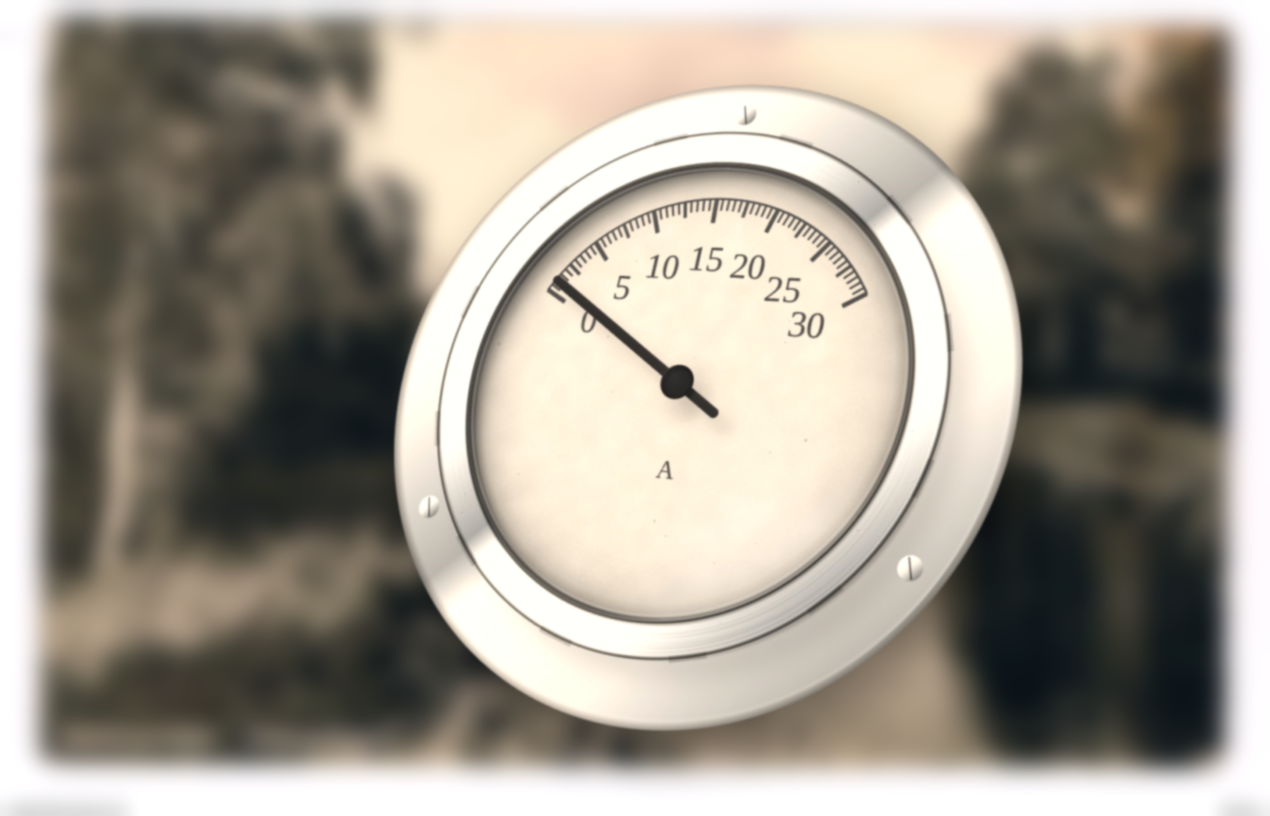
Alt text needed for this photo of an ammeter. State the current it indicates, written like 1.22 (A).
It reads 1 (A)
